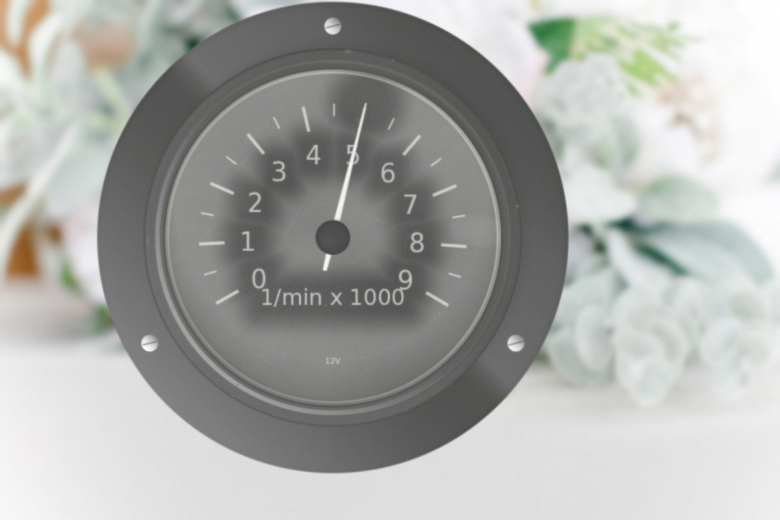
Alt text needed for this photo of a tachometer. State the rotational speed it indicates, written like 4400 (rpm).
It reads 5000 (rpm)
